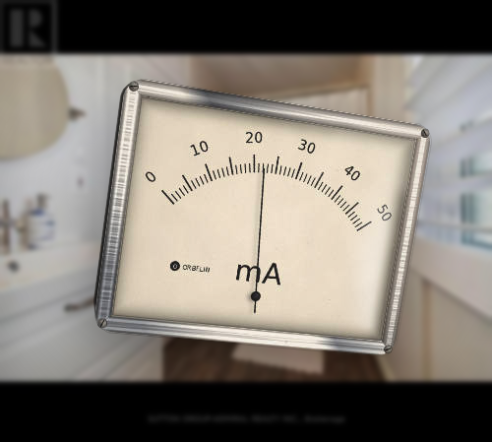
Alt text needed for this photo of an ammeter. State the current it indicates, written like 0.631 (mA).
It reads 22 (mA)
